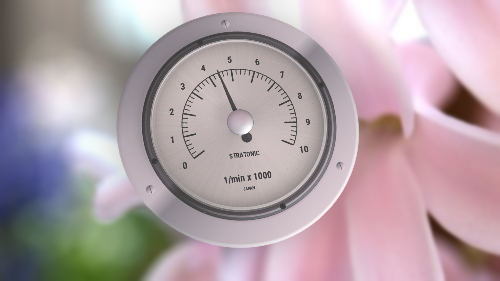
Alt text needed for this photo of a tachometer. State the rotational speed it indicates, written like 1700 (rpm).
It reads 4400 (rpm)
